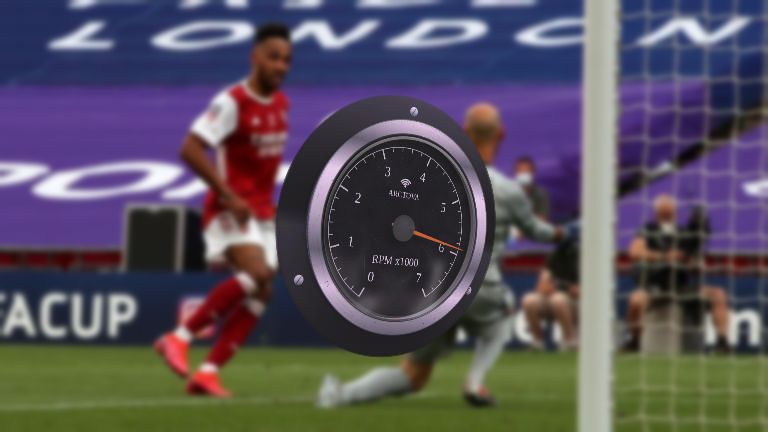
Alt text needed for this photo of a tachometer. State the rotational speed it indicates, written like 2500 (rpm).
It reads 5900 (rpm)
